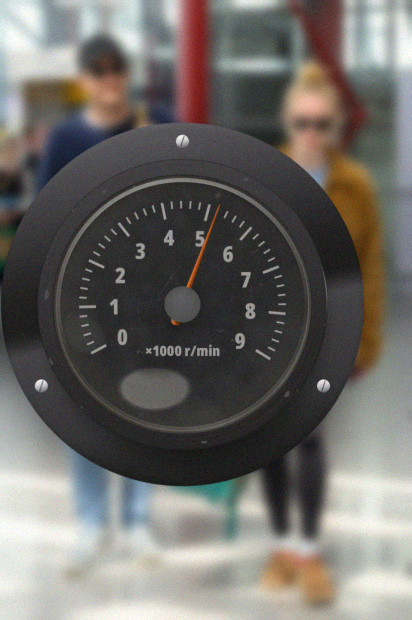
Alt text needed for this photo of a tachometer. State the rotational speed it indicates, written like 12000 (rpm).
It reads 5200 (rpm)
